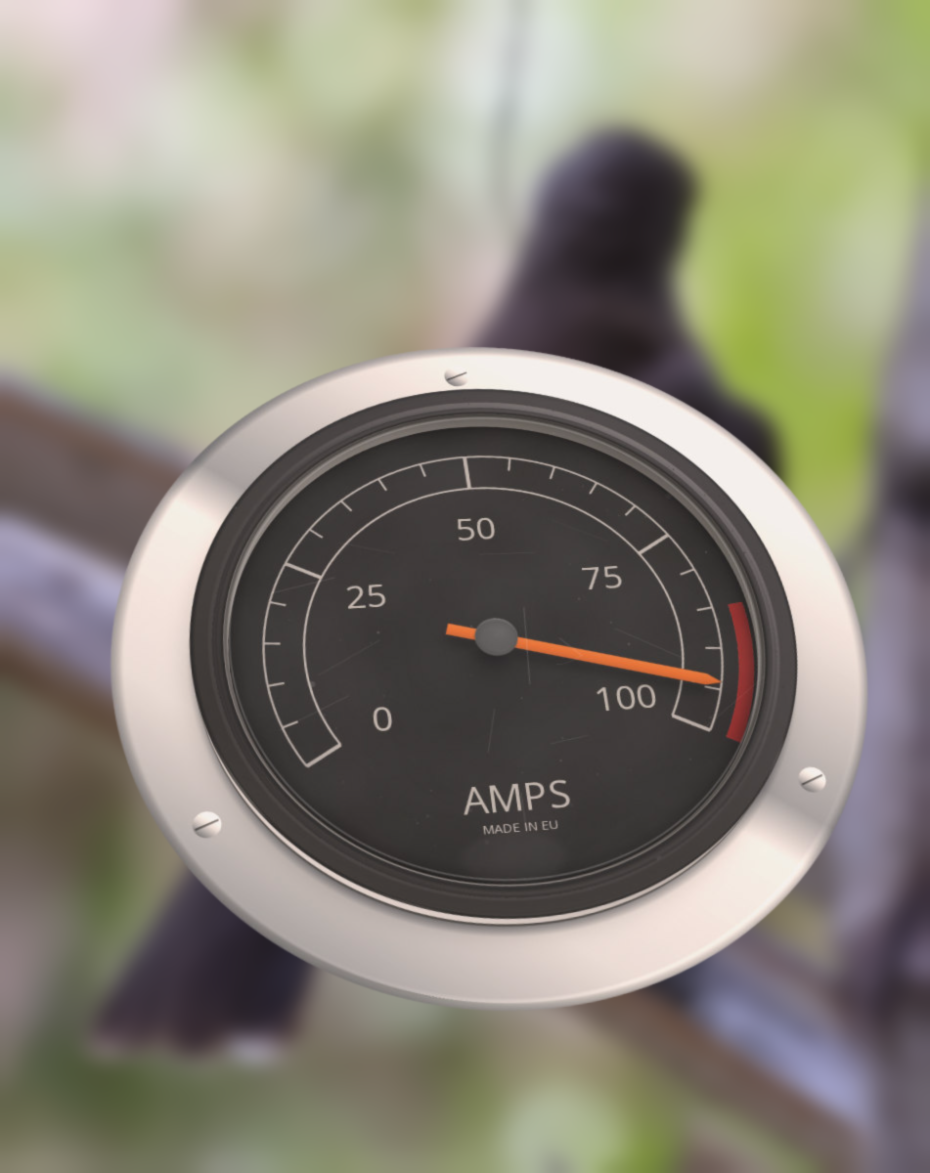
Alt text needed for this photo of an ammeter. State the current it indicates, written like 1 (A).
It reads 95 (A)
